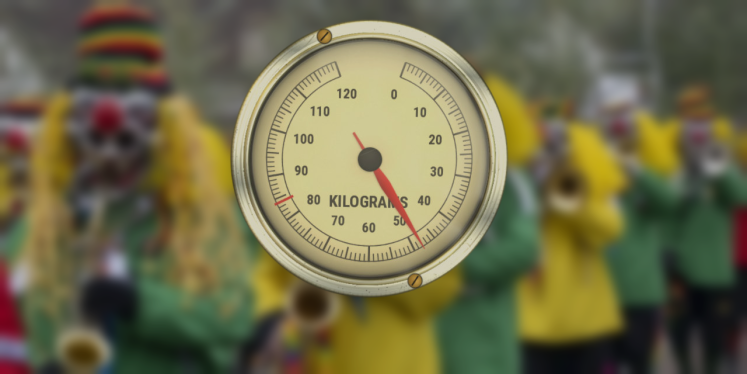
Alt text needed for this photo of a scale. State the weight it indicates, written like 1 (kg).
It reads 48 (kg)
